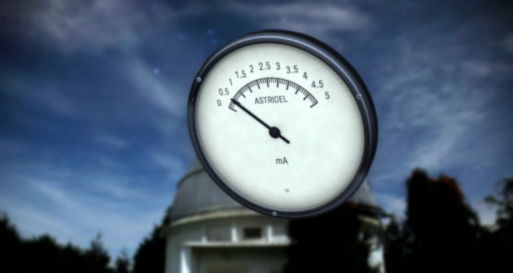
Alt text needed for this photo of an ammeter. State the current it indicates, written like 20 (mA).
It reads 0.5 (mA)
